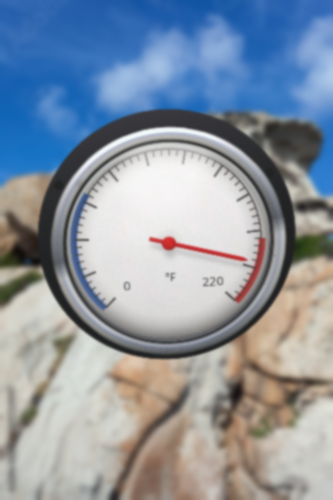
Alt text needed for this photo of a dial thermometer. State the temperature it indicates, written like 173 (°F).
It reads 196 (°F)
